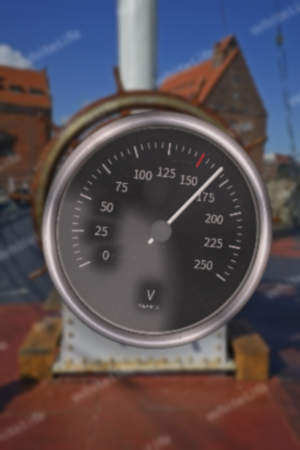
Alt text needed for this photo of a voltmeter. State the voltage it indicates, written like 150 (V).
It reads 165 (V)
